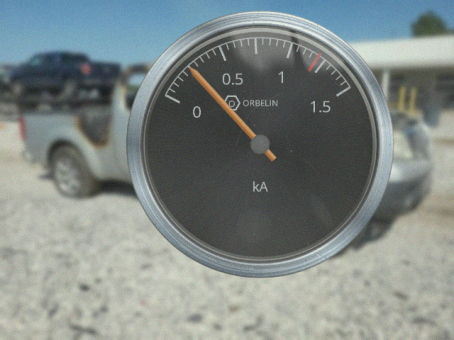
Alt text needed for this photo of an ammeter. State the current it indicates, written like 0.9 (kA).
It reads 0.25 (kA)
